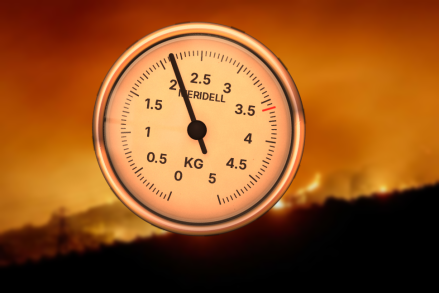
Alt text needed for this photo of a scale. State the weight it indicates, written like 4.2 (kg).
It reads 2.15 (kg)
